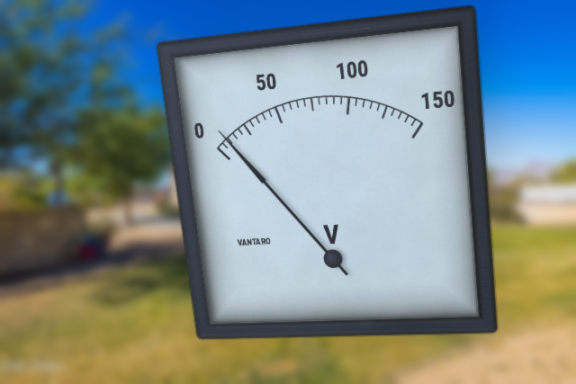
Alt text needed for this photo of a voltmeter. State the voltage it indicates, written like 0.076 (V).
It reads 10 (V)
